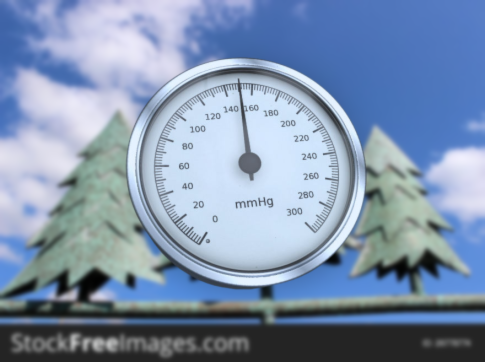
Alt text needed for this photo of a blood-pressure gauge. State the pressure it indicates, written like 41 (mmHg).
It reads 150 (mmHg)
